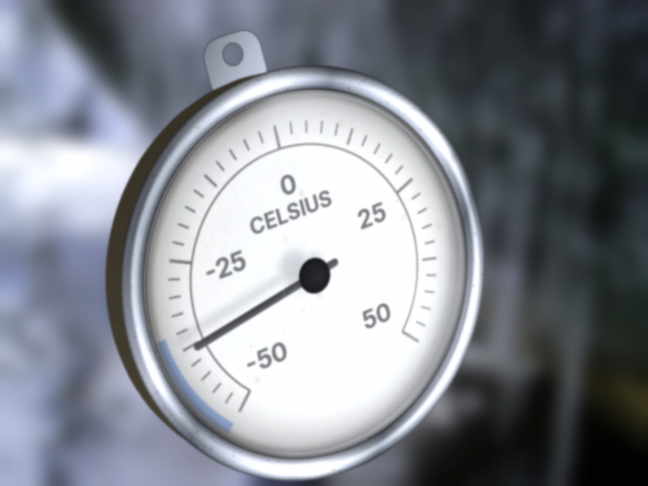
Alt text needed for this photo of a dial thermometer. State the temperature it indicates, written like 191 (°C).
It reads -37.5 (°C)
